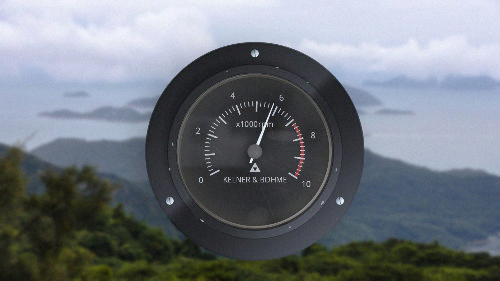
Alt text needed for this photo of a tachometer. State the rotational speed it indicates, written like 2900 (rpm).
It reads 5800 (rpm)
